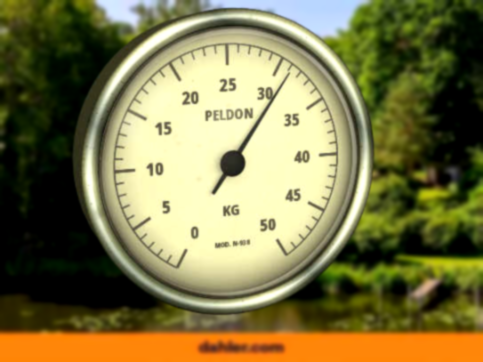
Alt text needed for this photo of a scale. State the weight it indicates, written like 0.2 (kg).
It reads 31 (kg)
